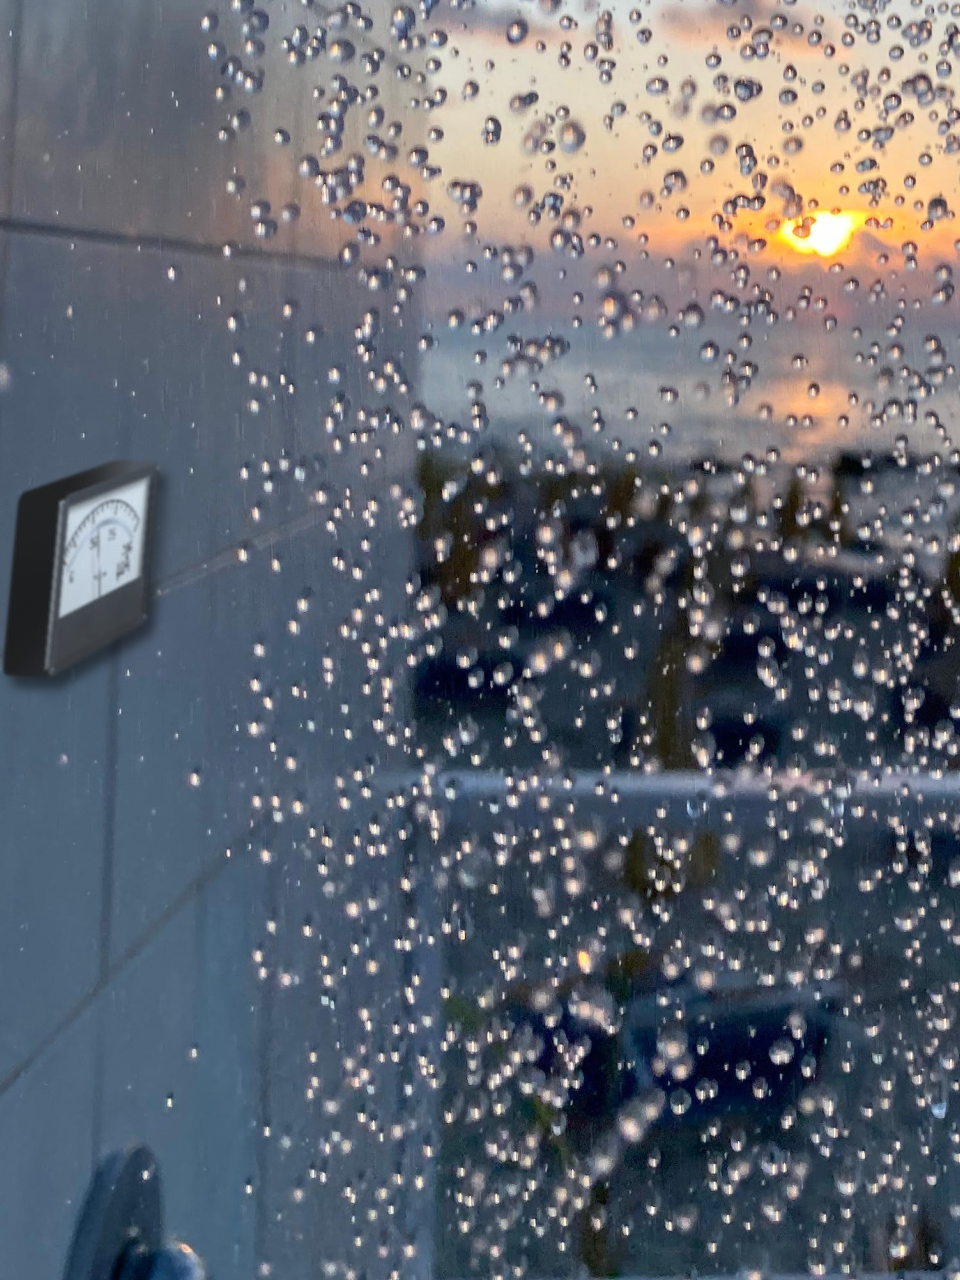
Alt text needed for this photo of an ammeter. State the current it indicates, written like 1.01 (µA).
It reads 50 (µA)
